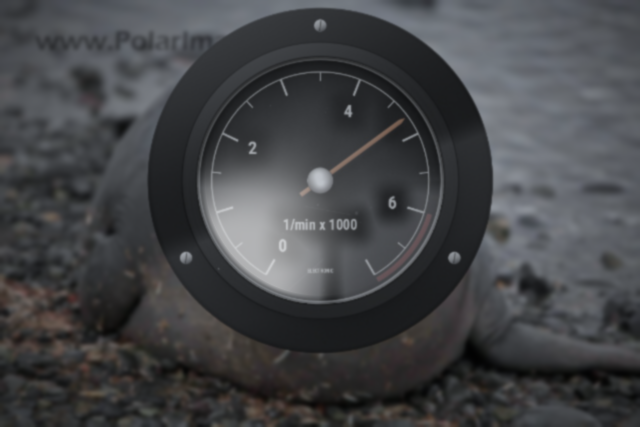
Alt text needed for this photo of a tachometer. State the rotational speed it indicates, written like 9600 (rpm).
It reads 4750 (rpm)
